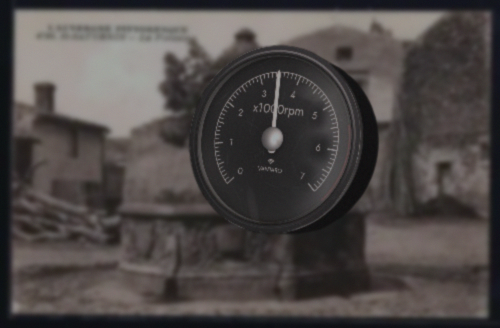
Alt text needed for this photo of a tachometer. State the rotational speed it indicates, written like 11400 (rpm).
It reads 3500 (rpm)
